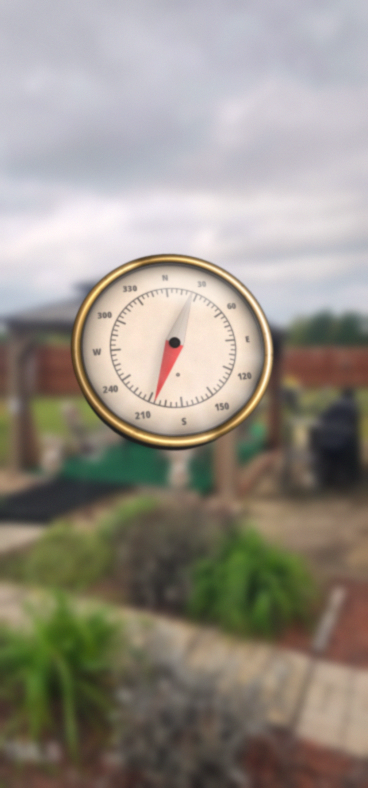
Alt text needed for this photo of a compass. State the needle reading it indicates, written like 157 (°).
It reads 205 (°)
